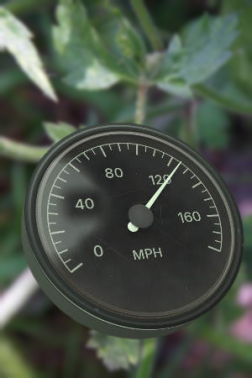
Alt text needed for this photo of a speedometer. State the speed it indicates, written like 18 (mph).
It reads 125 (mph)
